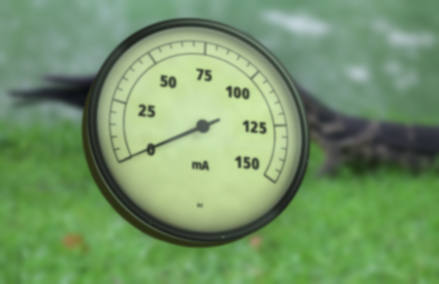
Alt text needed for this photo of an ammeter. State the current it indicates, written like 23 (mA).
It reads 0 (mA)
